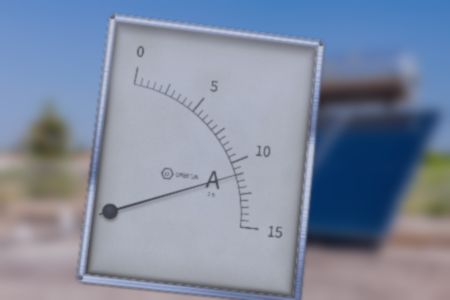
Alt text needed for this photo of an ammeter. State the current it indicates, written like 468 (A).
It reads 11 (A)
